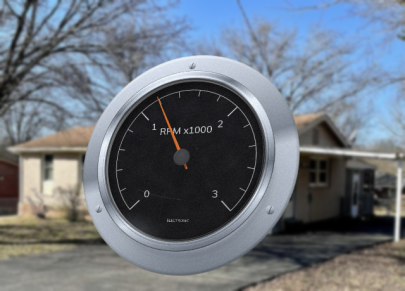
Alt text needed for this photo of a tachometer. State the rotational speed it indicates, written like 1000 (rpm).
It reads 1200 (rpm)
